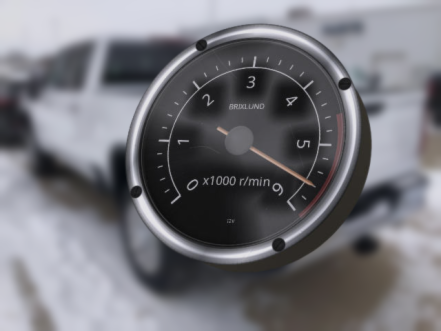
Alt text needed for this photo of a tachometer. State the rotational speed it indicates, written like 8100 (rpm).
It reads 5600 (rpm)
